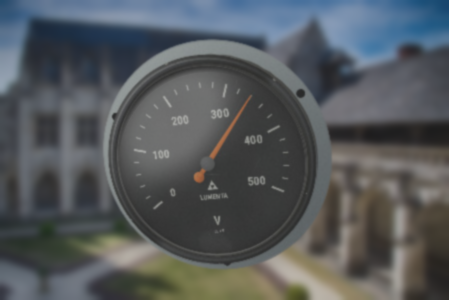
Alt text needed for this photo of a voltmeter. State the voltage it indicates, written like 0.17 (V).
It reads 340 (V)
